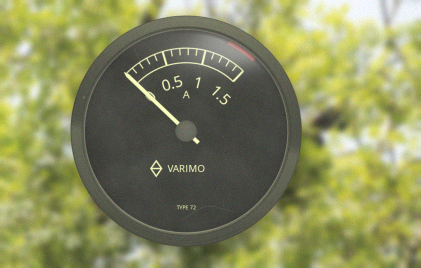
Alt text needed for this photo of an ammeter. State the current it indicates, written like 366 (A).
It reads 0 (A)
